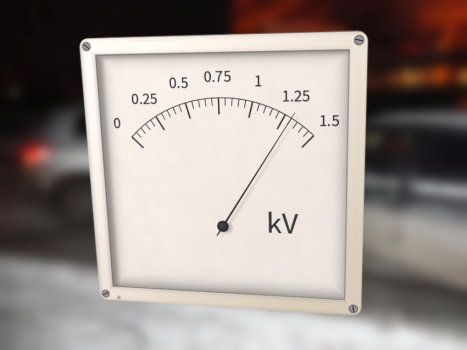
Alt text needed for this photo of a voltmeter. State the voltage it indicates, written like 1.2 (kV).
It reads 1.3 (kV)
